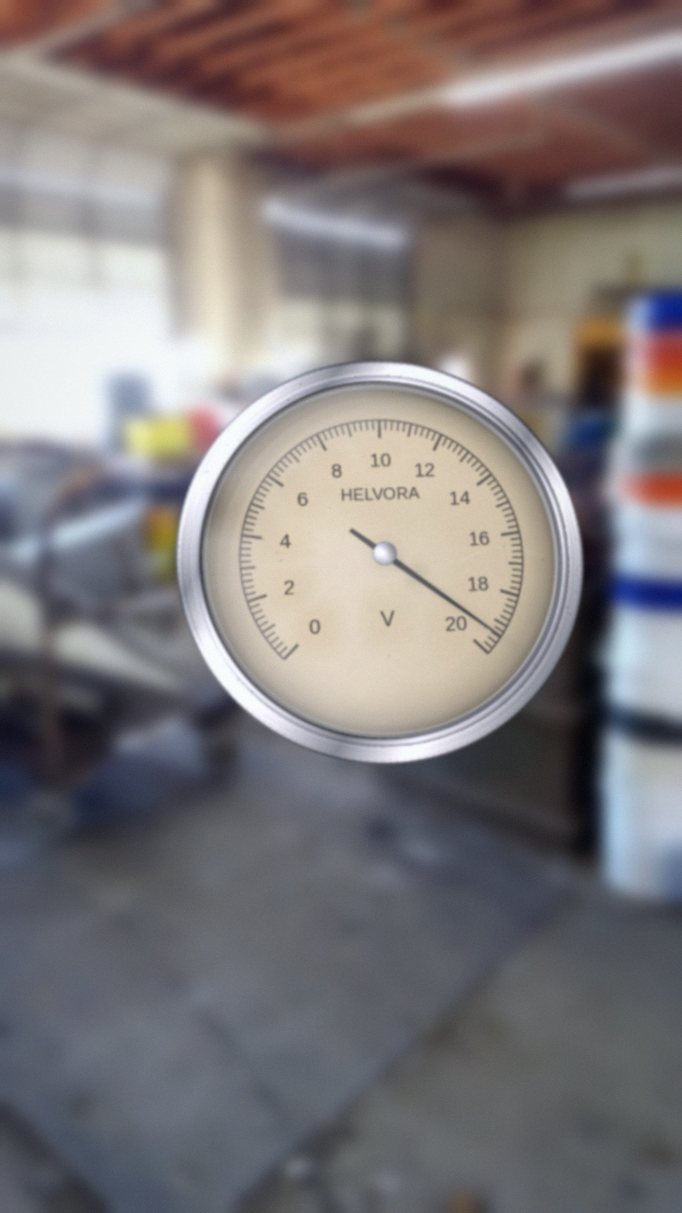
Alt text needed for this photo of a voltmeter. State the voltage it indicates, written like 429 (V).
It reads 19.4 (V)
